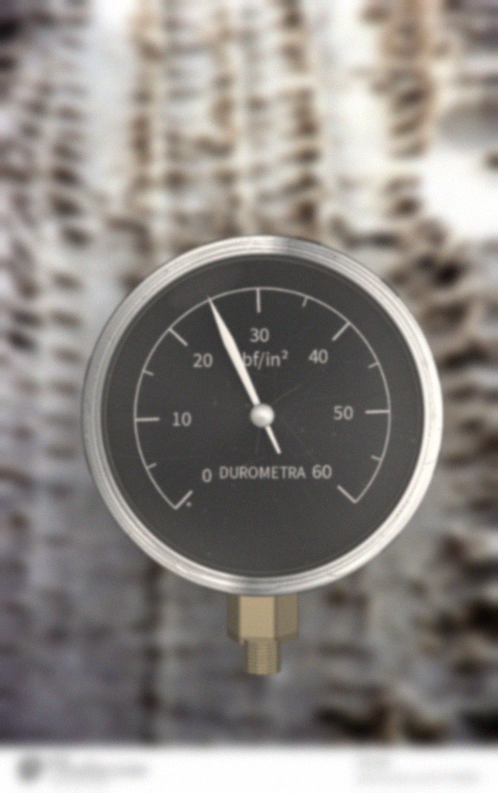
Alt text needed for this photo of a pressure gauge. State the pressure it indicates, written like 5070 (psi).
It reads 25 (psi)
